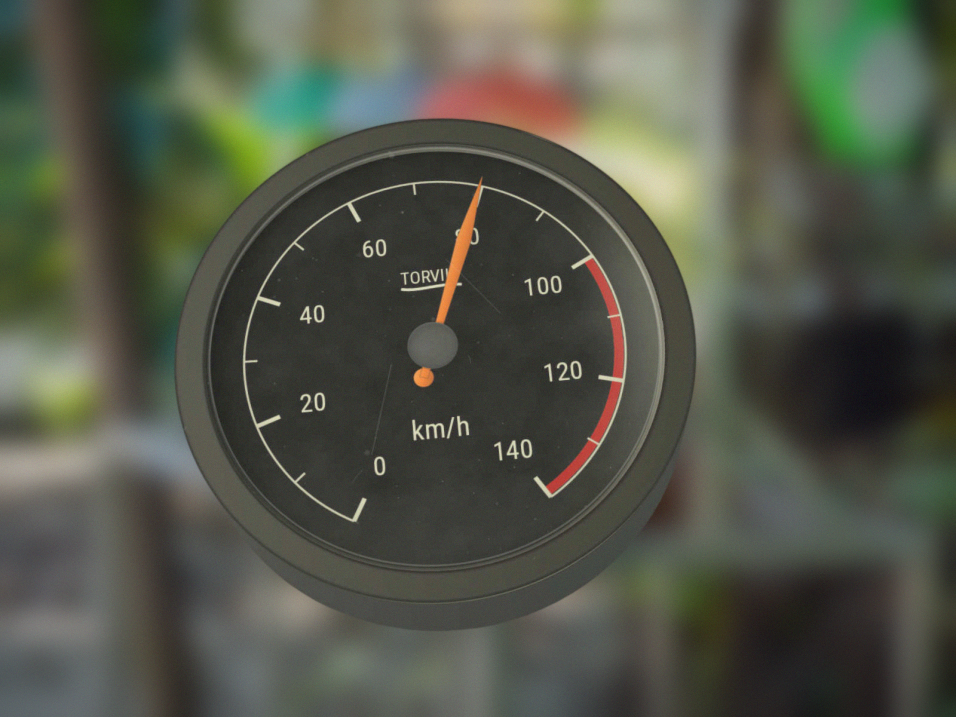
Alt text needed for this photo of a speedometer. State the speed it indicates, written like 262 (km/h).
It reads 80 (km/h)
